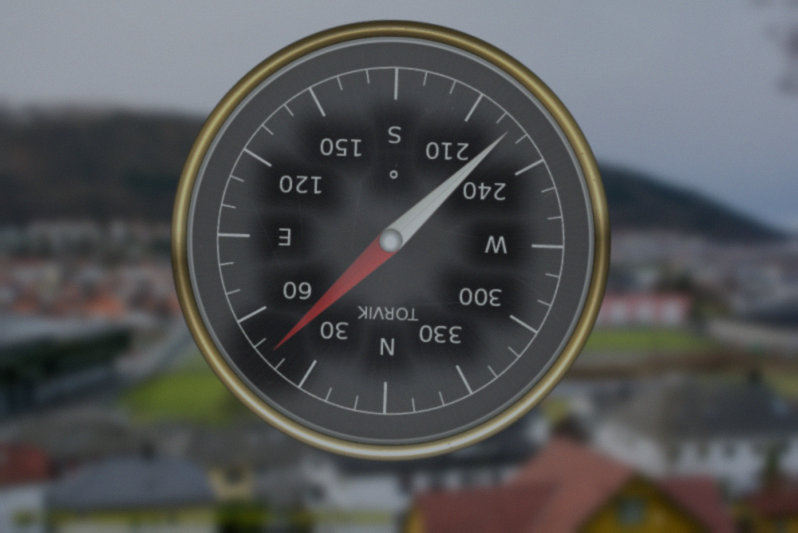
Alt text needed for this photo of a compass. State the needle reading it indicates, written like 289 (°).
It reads 45 (°)
